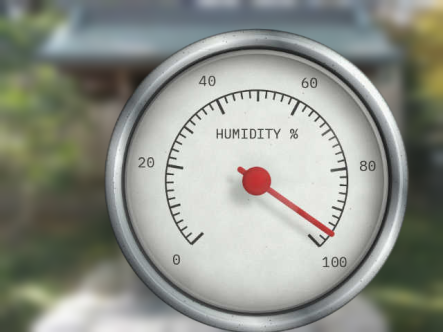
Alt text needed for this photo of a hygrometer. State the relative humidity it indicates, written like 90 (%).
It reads 96 (%)
